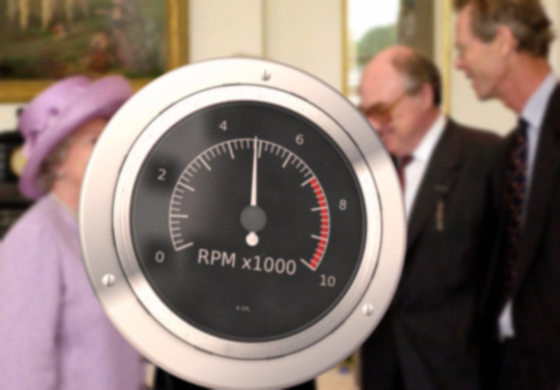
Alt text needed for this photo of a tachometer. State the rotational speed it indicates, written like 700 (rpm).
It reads 4800 (rpm)
